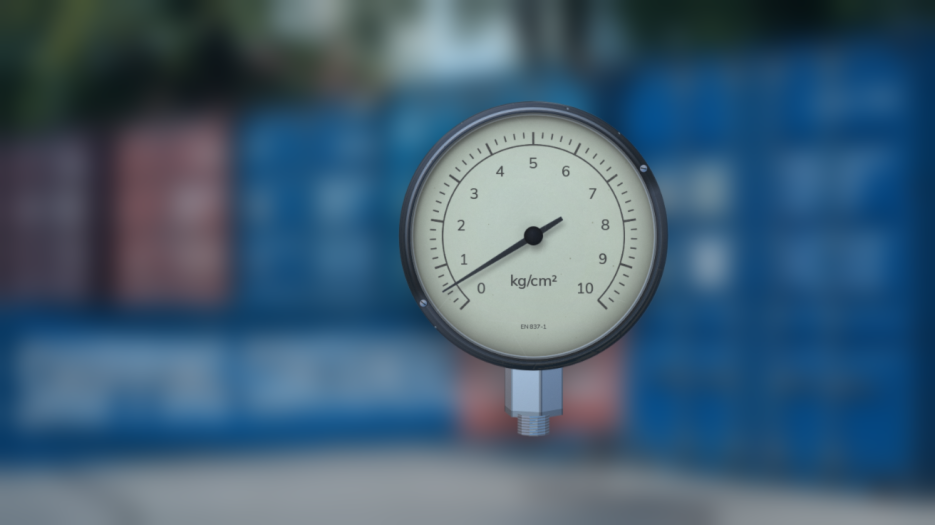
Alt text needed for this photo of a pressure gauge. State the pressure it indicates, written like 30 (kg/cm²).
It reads 0.5 (kg/cm²)
